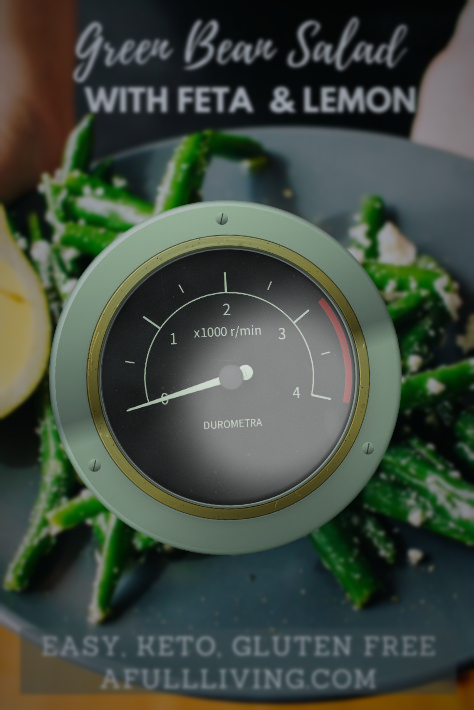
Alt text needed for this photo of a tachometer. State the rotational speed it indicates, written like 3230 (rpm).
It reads 0 (rpm)
